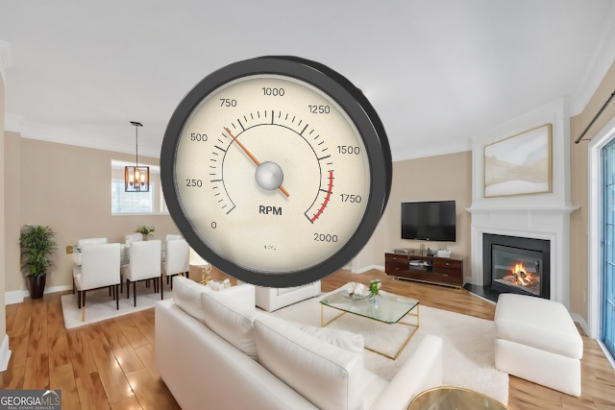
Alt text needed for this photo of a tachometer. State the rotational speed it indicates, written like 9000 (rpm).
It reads 650 (rpm)
